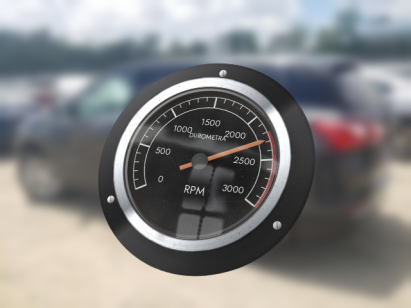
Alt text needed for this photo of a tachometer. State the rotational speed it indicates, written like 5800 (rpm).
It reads 2300 (rpm)
